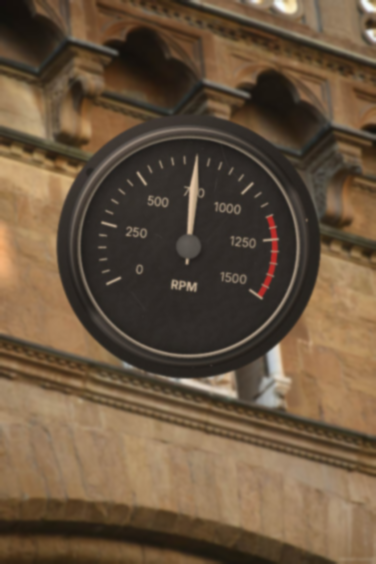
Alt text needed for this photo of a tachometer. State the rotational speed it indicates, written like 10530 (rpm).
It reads 750 (rpm)
